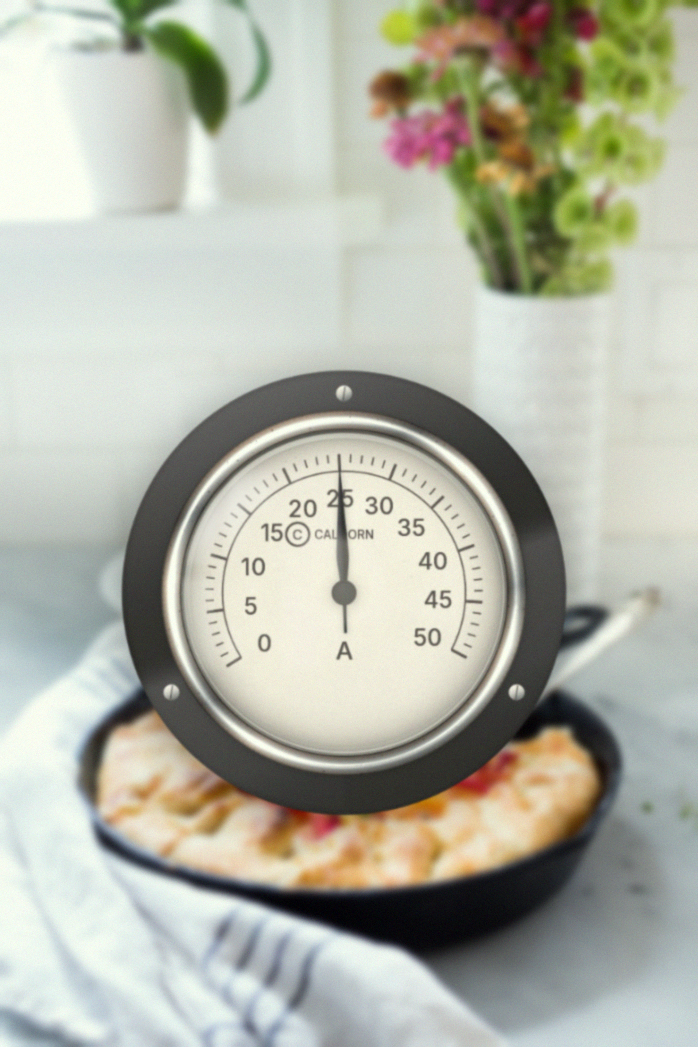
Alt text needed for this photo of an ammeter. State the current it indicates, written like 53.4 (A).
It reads 25 (A)
